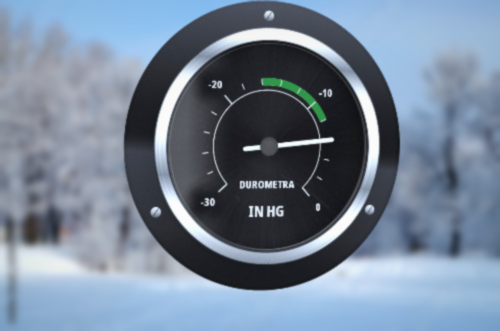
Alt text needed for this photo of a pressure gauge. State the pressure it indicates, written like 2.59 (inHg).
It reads -6 (inHg)
